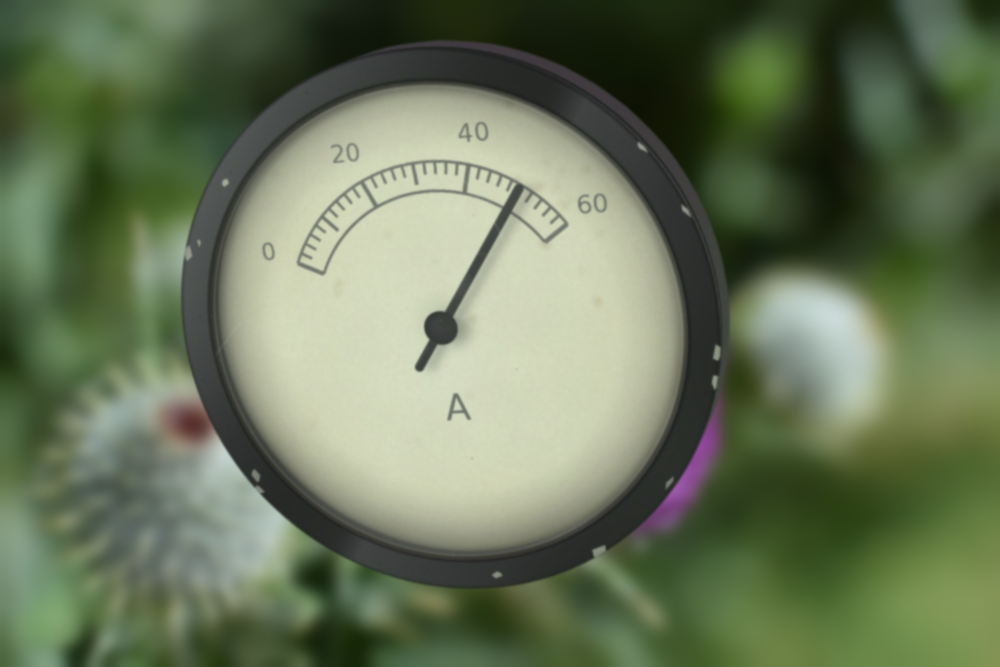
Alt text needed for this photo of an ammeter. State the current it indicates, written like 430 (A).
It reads 50 (A)
